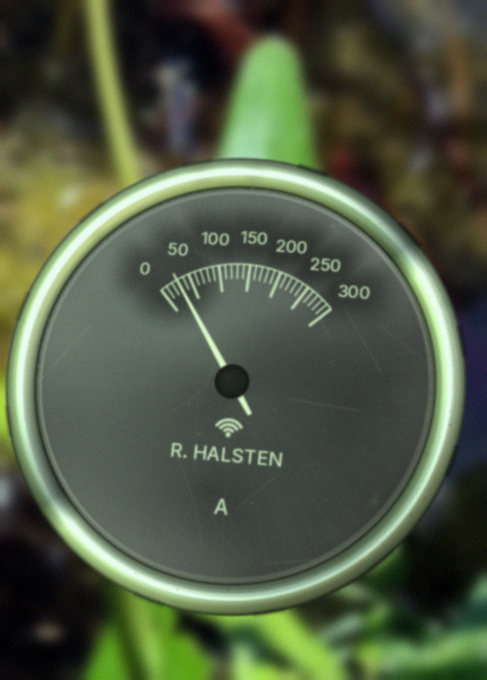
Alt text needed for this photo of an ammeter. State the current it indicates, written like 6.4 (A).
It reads 30 (A)
